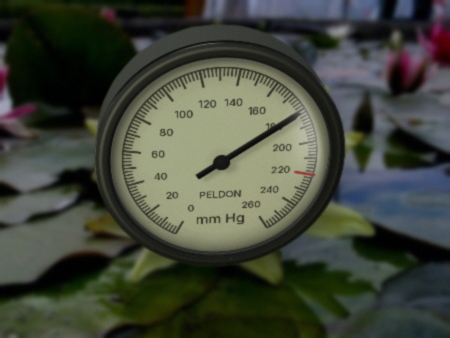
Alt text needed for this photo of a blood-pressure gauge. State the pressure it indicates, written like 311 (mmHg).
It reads 180 (mmHg)
